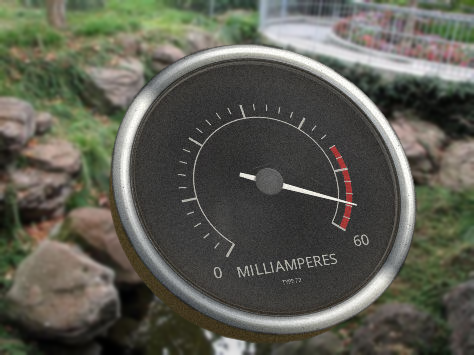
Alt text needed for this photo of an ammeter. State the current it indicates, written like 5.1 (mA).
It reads 56 (mA)
